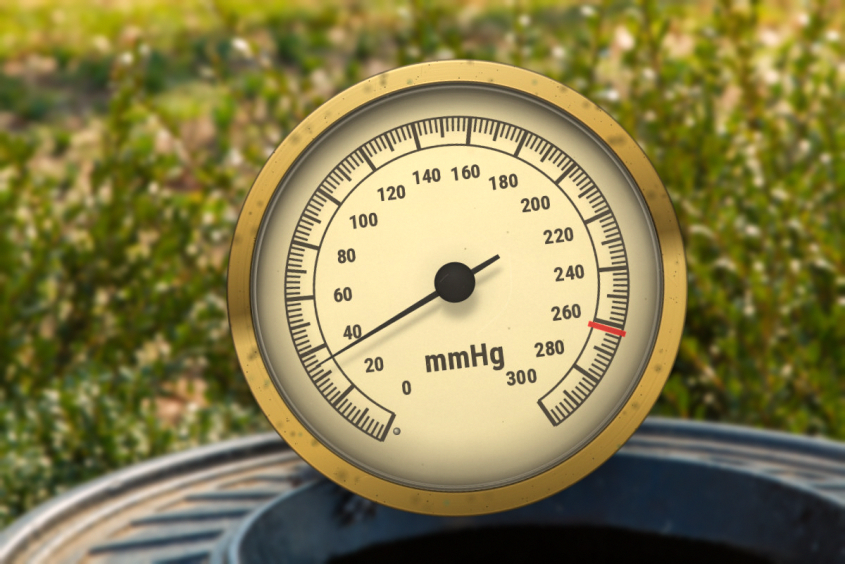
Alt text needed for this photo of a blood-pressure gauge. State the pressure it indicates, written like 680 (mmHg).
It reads 34 (mmHg)
